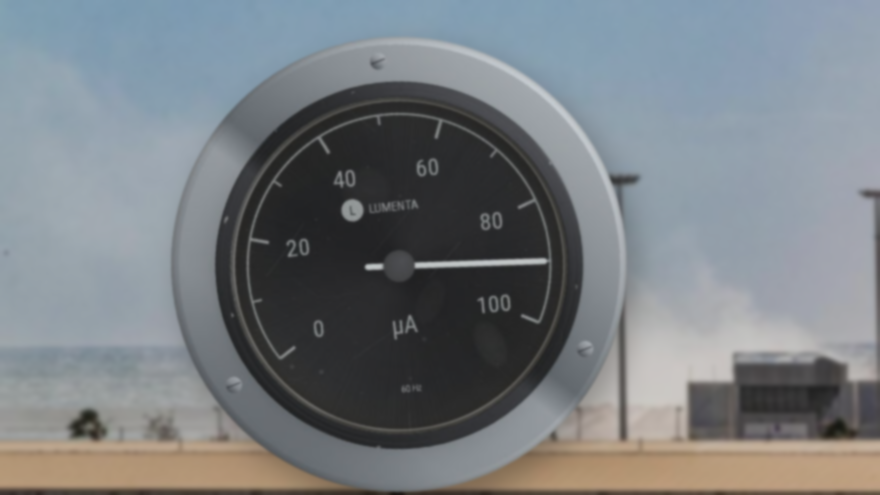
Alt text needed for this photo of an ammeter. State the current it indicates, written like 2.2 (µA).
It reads 90 (µA)
